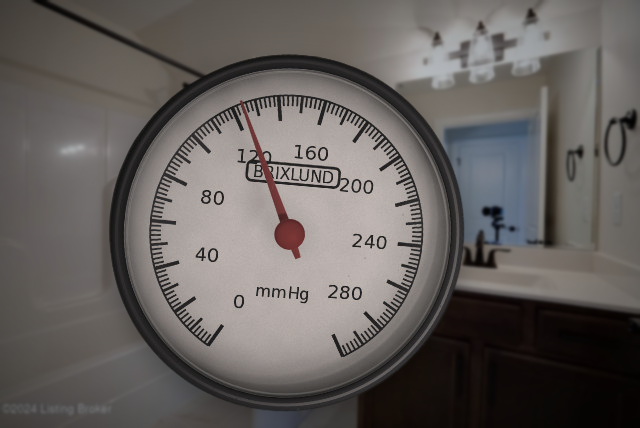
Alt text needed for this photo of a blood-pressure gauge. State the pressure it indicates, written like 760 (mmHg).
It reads 124 (mmHg)
